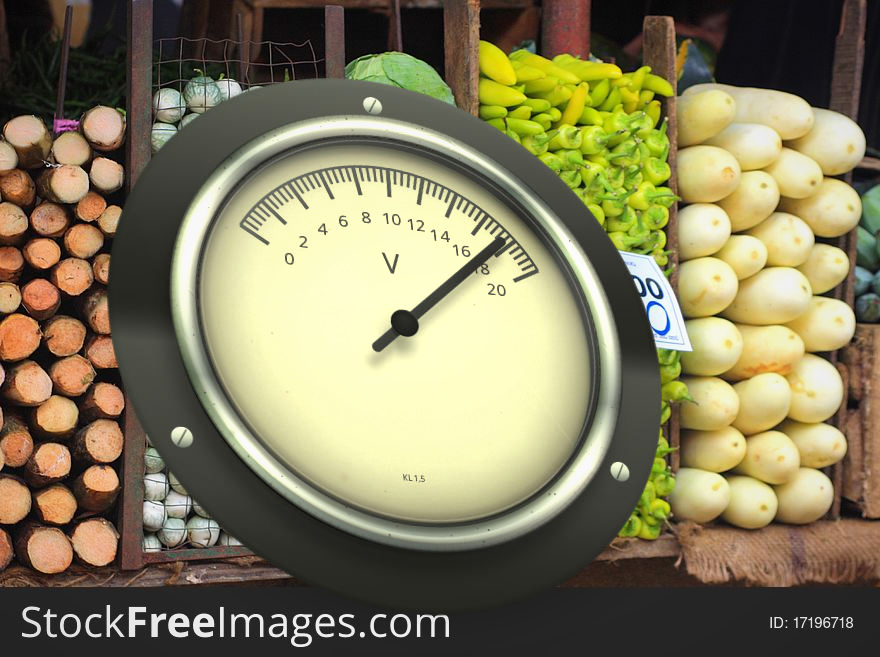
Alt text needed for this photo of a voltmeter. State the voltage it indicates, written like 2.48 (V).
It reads 17.6 (V)
